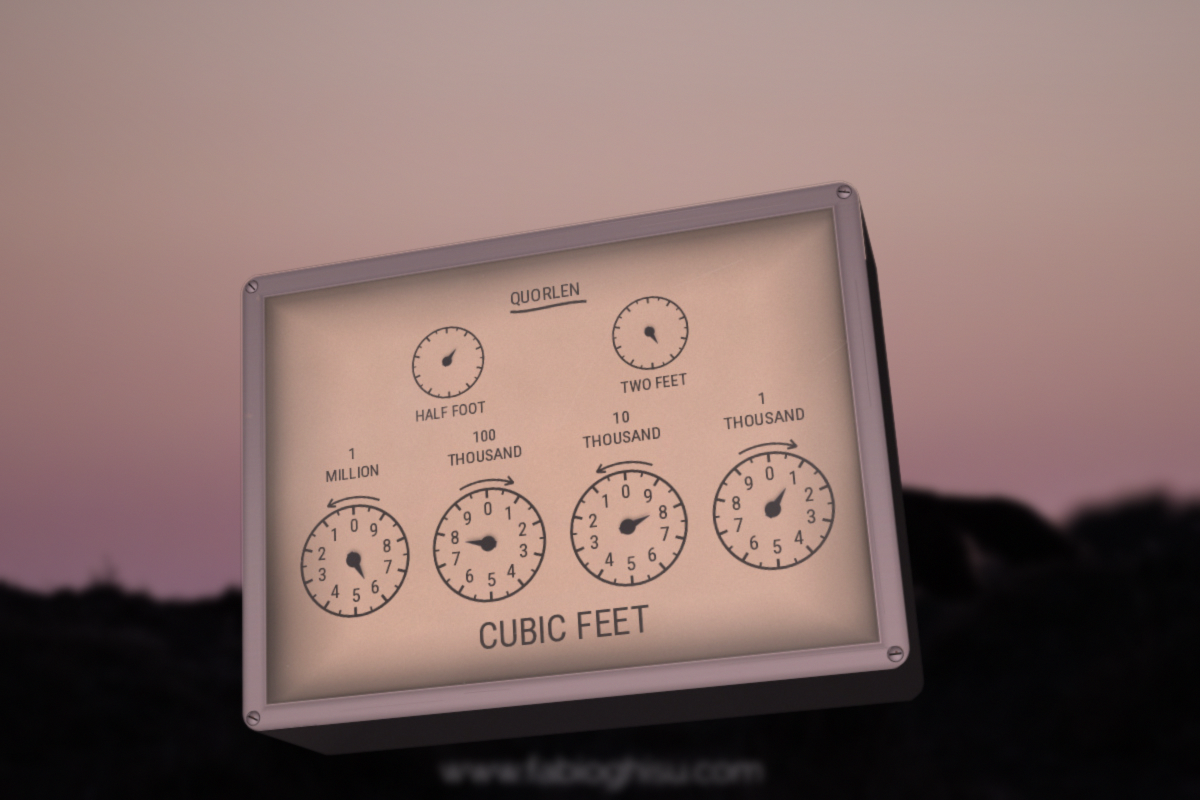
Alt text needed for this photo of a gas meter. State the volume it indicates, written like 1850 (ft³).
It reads 578100 (ft³)
